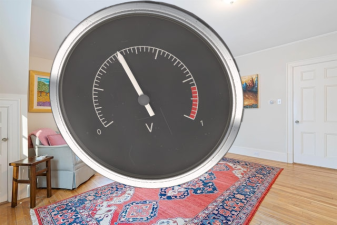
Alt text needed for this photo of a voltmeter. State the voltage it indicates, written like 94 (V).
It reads 0.42 (V)
